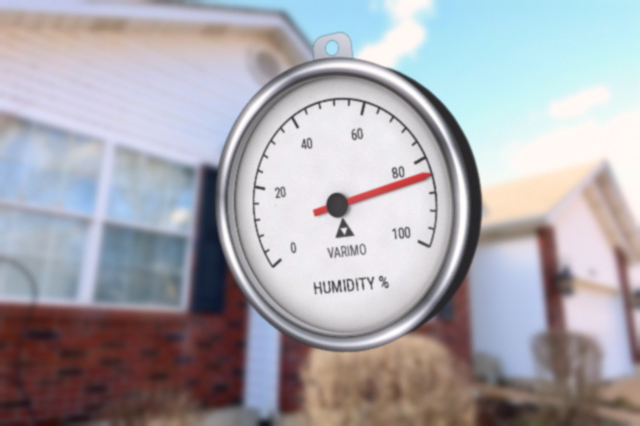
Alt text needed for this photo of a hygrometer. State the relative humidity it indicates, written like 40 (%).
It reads 84 (%)
